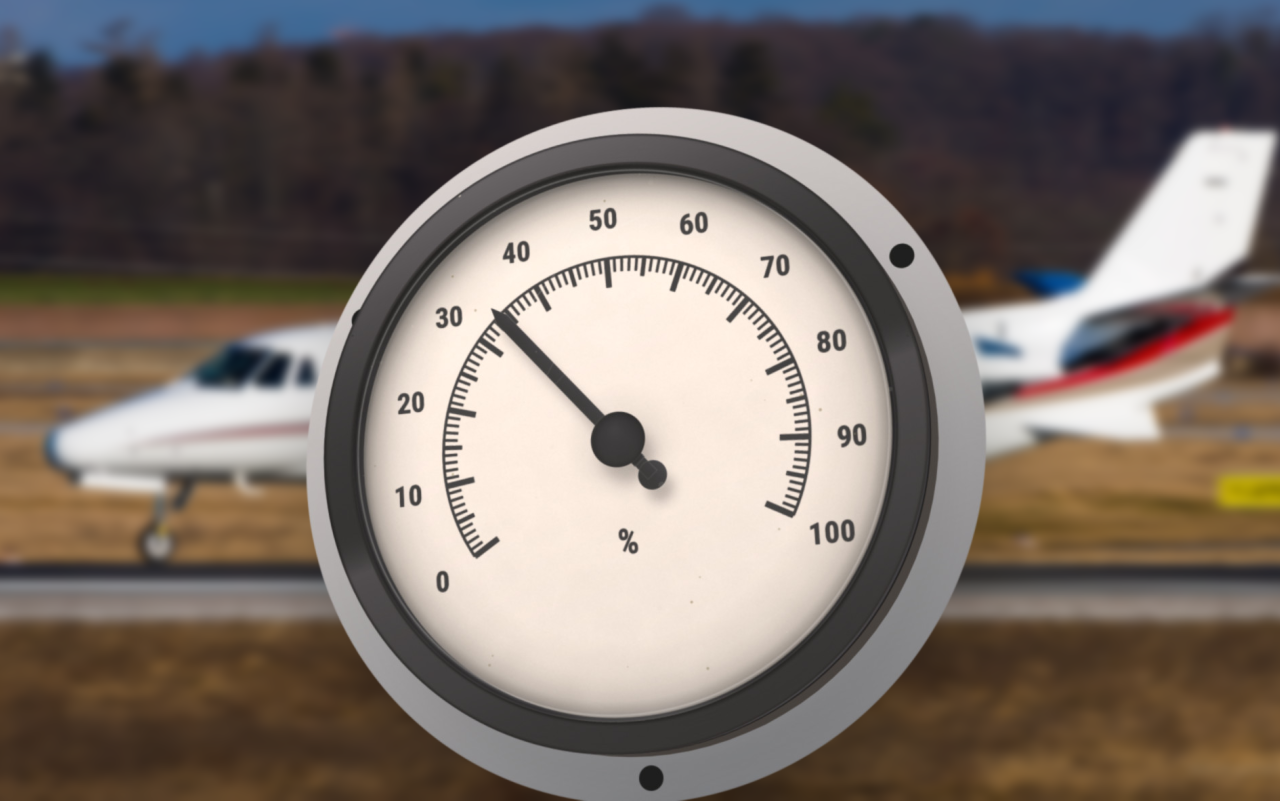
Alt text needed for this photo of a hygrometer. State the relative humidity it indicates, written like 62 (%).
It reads 34 (%)
